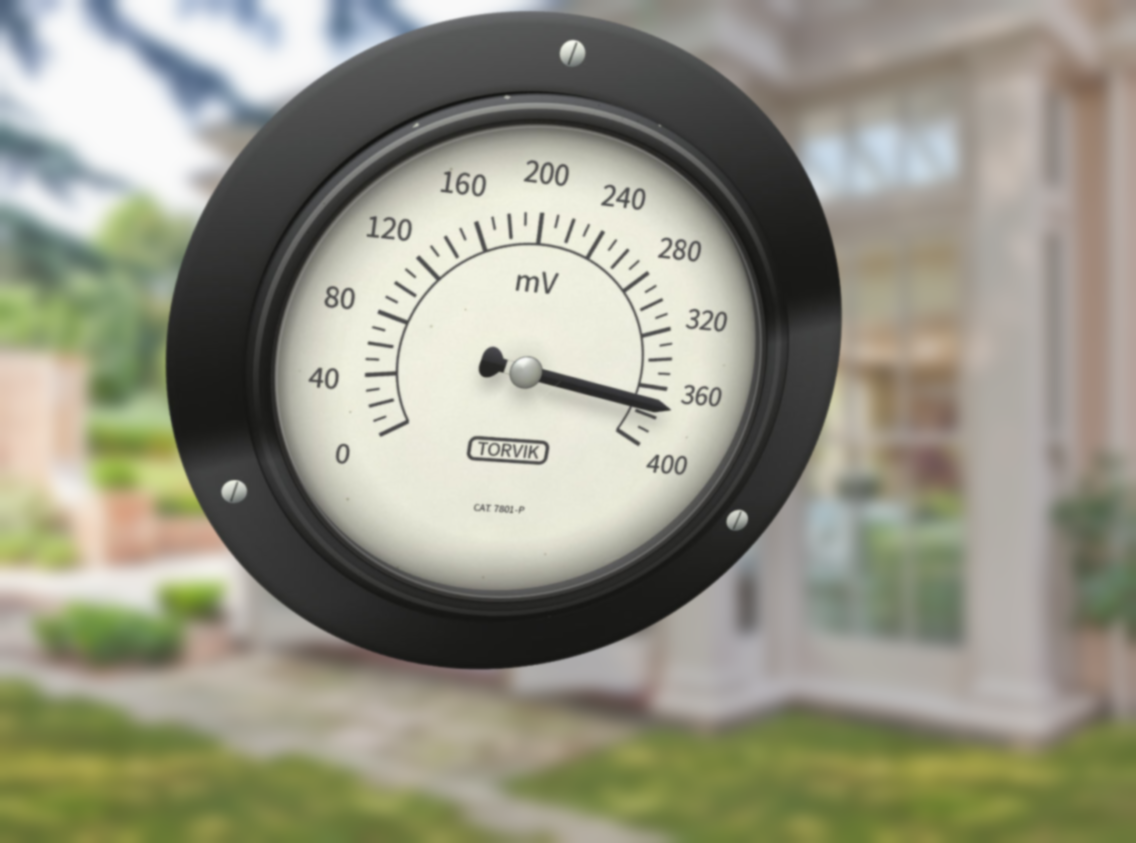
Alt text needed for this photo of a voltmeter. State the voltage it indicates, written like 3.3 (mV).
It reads 370 (mV)
